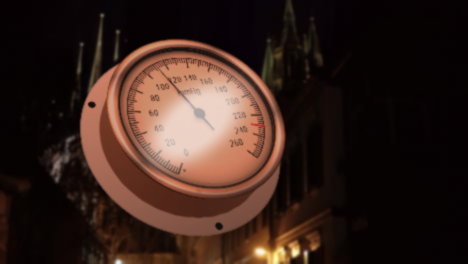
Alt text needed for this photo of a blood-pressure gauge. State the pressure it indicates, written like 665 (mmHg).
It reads 110 (mmHg)
